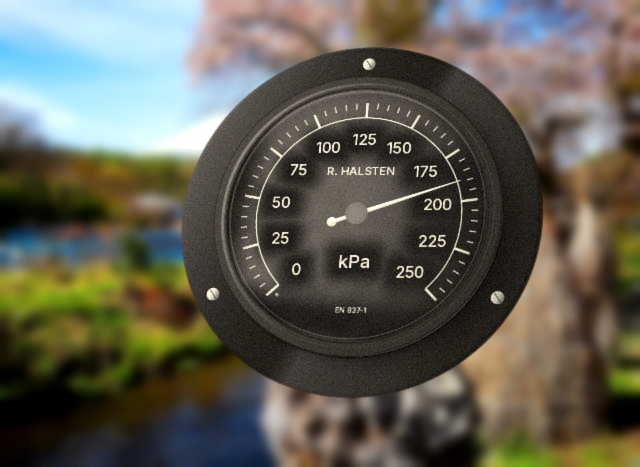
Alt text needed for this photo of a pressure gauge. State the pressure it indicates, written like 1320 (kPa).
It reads 190 (kPa)
